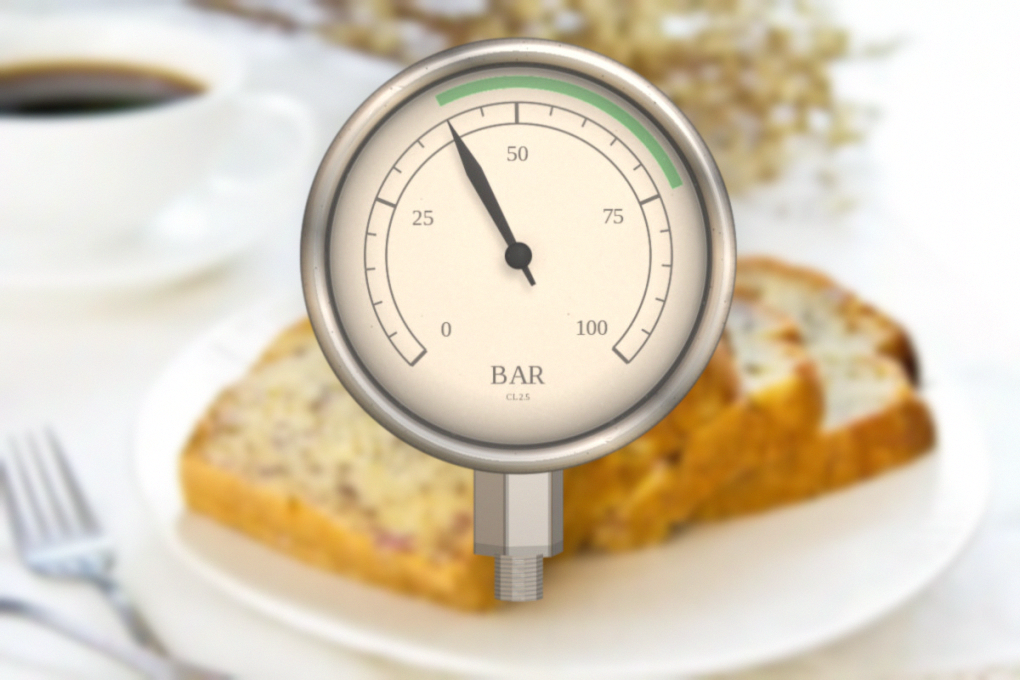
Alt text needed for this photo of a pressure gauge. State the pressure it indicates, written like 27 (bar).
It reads 40 (bar)
